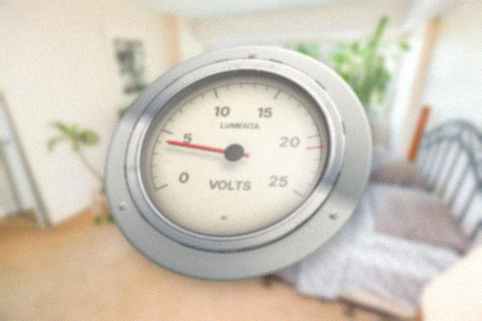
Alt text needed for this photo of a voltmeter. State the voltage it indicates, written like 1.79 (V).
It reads 4 (V)
